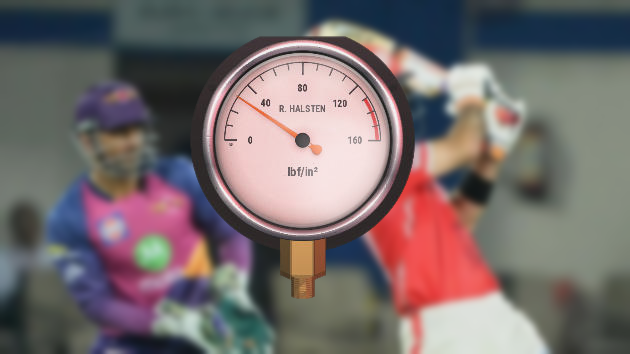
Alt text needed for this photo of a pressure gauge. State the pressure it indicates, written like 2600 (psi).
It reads 30 (psi)
